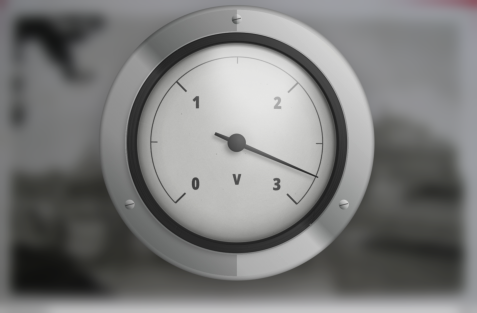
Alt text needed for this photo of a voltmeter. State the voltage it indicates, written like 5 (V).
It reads 2.75 (V)
